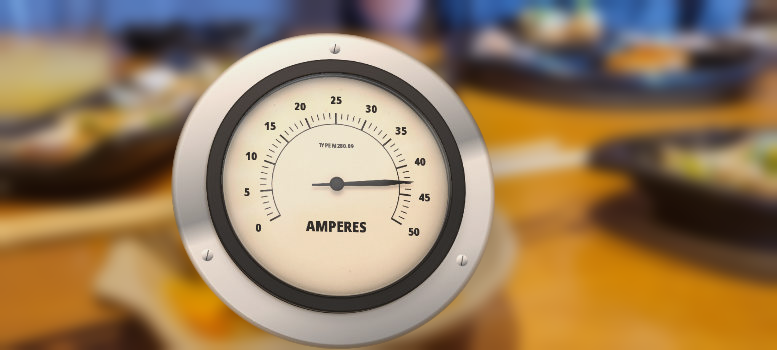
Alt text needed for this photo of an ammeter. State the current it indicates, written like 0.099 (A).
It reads 43 (A)
